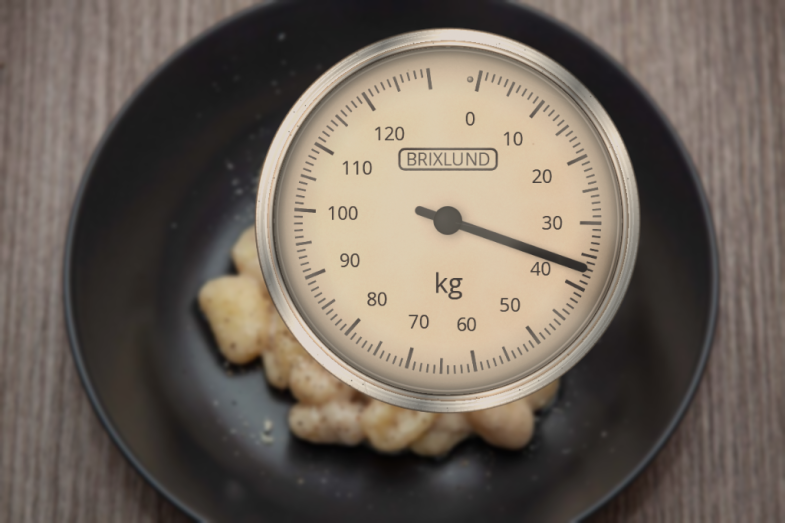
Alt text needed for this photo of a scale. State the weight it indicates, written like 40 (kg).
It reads 37 (kg)
